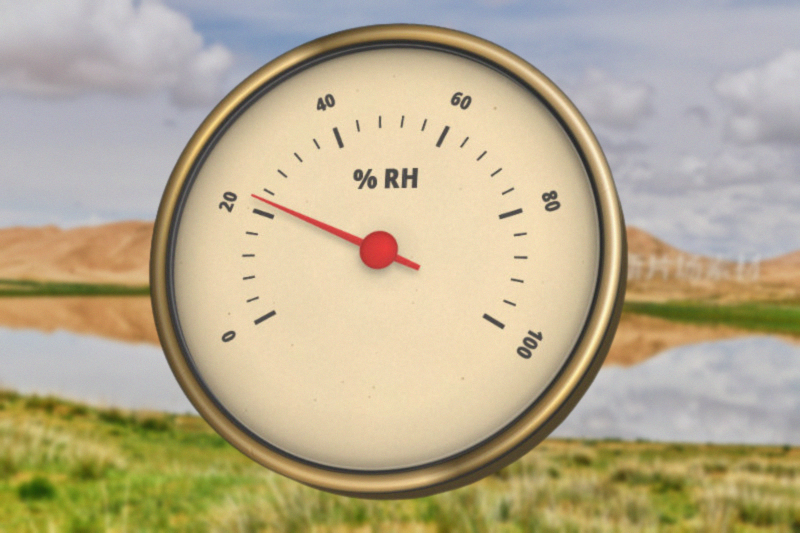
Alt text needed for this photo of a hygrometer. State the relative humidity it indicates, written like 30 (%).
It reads 22 (%)
